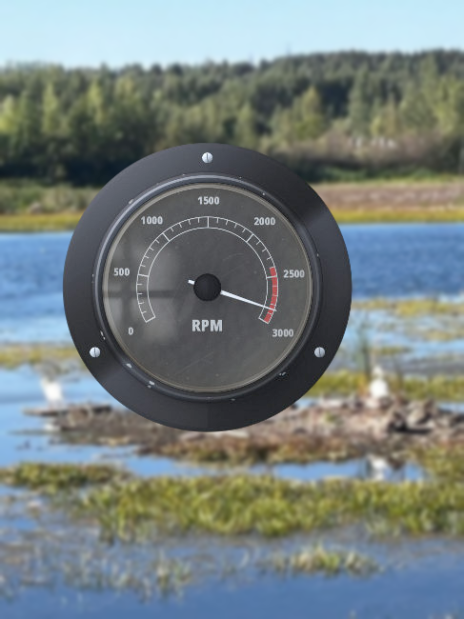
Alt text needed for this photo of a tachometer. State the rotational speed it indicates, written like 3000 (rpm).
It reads 2850 (rpm)
